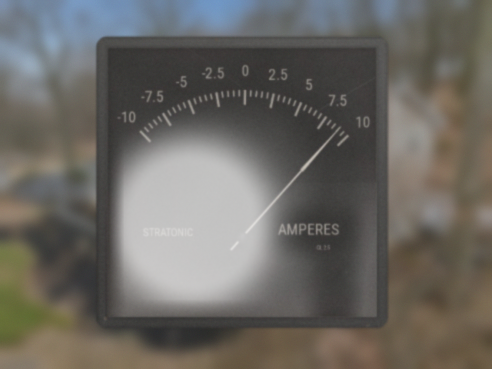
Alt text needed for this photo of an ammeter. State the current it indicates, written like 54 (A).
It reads 9 (A)
